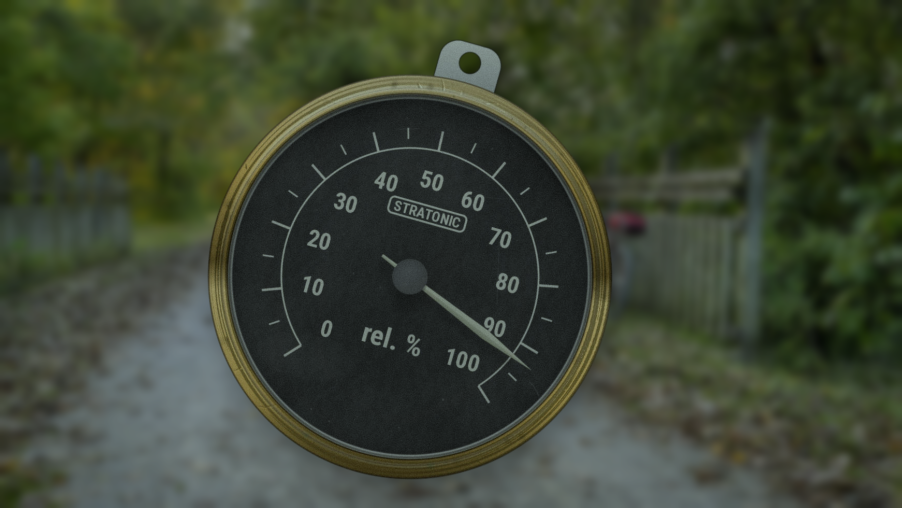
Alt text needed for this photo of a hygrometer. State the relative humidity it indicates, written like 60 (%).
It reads 92.5 (%)
